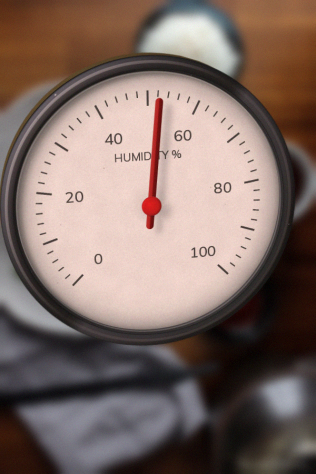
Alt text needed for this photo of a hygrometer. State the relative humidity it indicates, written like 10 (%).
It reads 52 (%)
